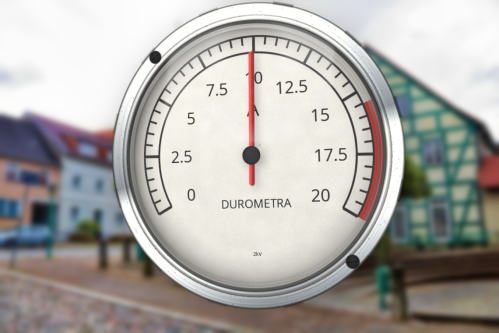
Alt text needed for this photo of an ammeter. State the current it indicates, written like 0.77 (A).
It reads 10 (A)
